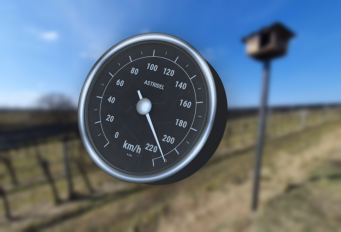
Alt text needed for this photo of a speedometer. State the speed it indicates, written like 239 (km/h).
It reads 210 (km/h)
